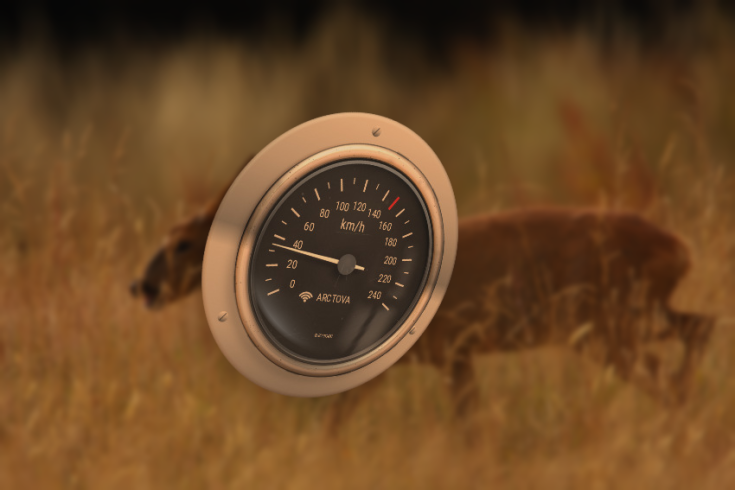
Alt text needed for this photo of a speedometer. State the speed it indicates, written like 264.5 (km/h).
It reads 35 (km/h)
